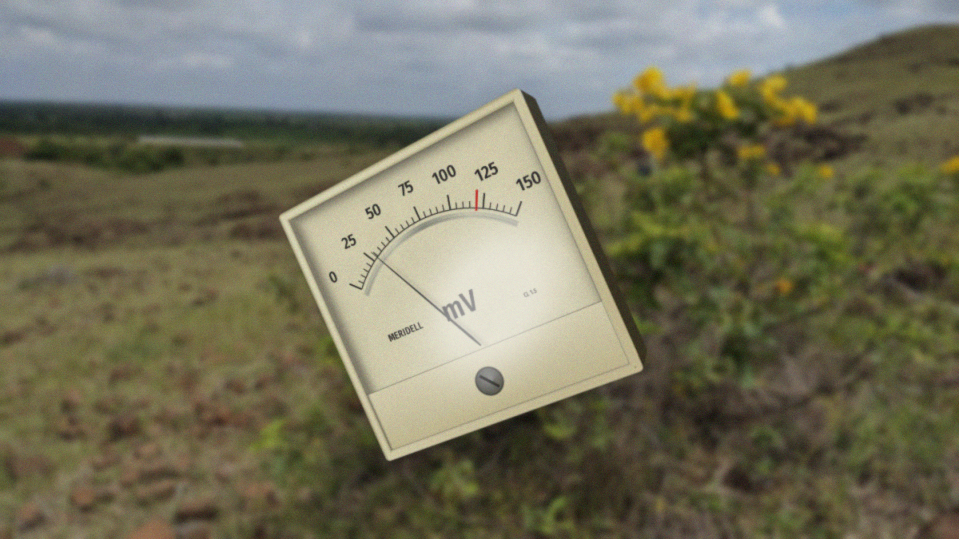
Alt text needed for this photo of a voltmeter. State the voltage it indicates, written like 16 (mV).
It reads 30 (mV)
